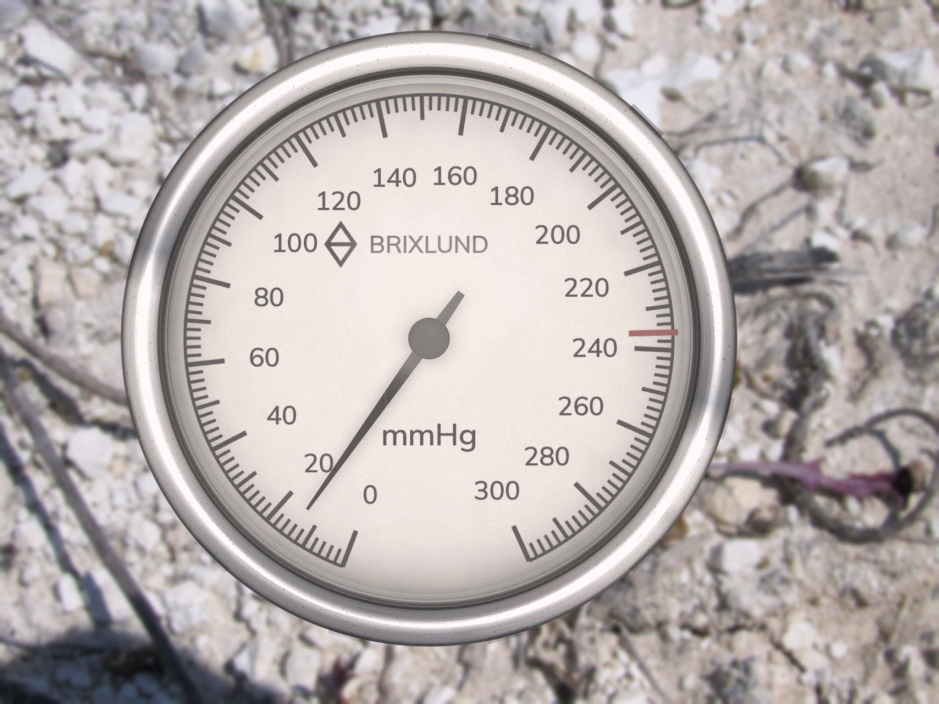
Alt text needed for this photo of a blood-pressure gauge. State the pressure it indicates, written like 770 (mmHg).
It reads 14 (mmHg)
